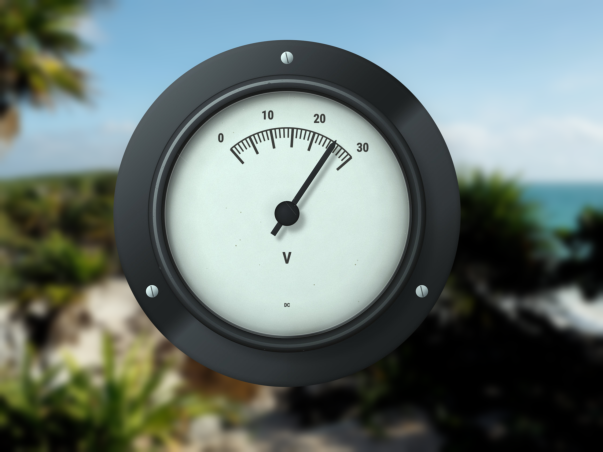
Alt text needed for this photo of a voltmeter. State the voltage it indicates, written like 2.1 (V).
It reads 25 (V)
